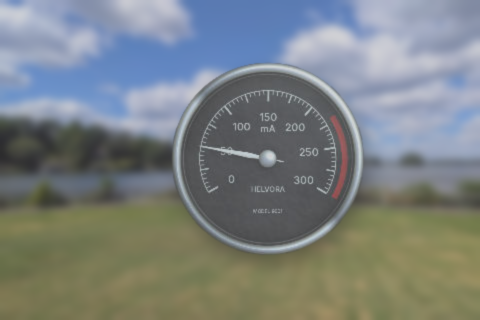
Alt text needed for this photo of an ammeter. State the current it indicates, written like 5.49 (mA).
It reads 50 (mA)
